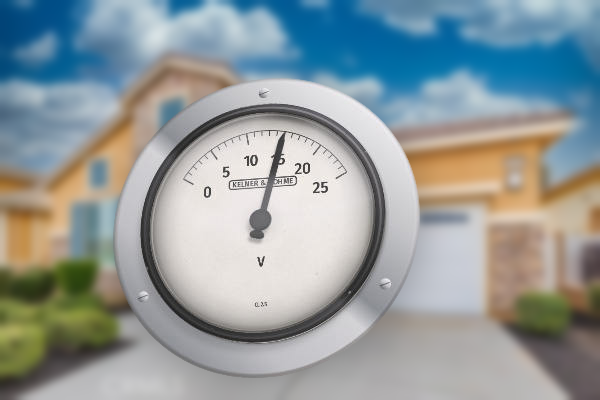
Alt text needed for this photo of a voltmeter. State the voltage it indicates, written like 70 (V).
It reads 15 (V)
